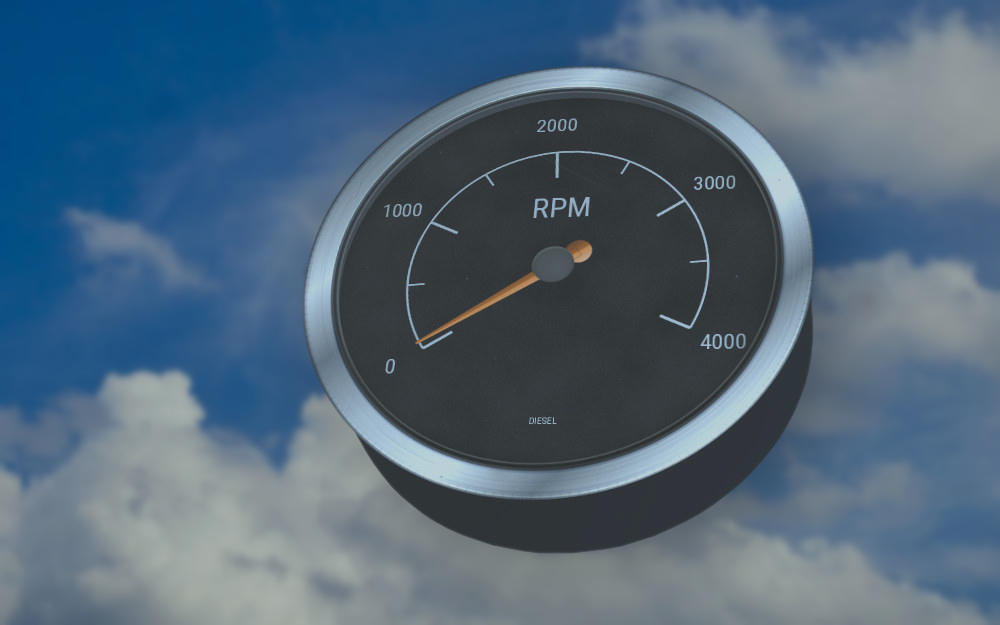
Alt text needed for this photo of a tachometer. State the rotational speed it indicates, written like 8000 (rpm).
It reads 0 (rpm)
